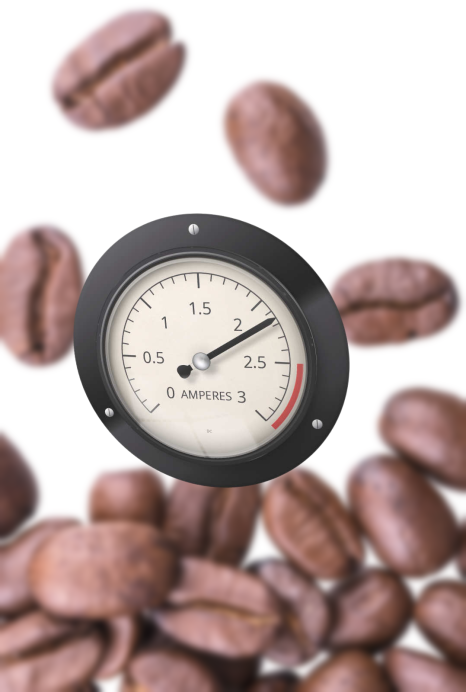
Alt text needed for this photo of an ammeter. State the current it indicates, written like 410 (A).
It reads 2.15 (A)
